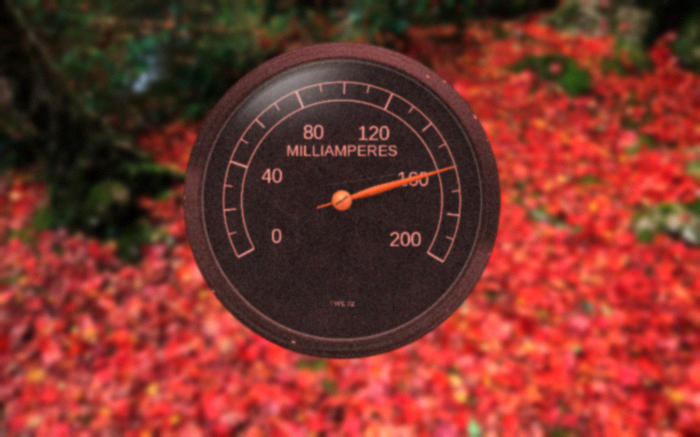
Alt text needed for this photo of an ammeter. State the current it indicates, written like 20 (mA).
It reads 160 (mA)
